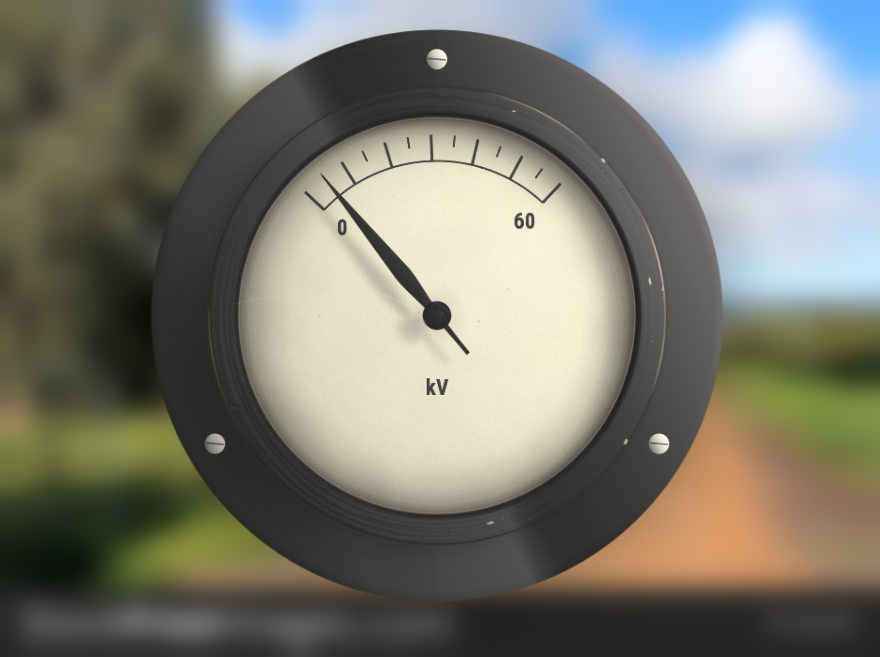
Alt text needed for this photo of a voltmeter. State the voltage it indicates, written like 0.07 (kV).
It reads 5 (kV)
